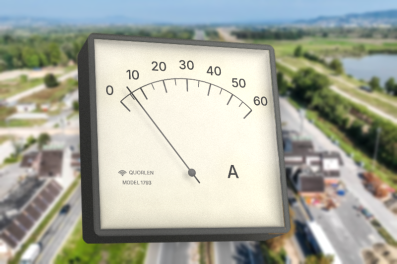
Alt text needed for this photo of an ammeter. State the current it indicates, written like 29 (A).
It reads 5 (A)
